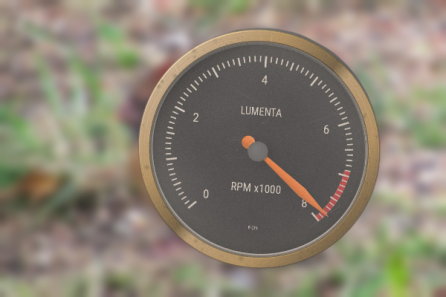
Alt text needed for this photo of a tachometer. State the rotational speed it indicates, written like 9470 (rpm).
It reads 7800 (rpm)
